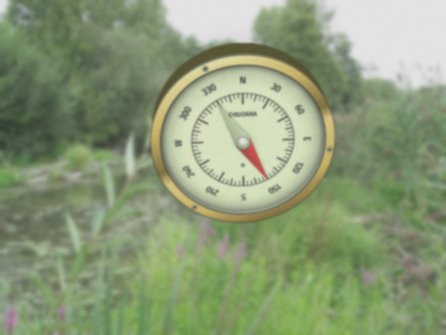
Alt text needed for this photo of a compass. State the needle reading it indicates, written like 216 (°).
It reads 150 (°)
